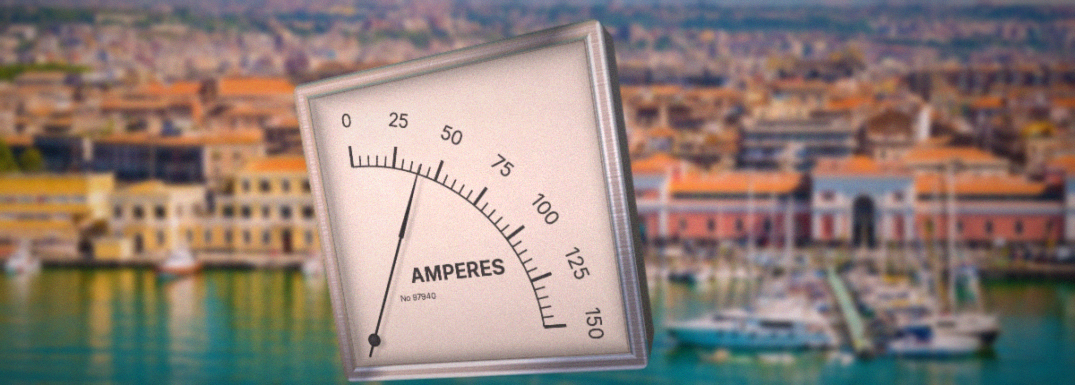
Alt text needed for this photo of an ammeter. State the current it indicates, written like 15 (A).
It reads 40 (A)
